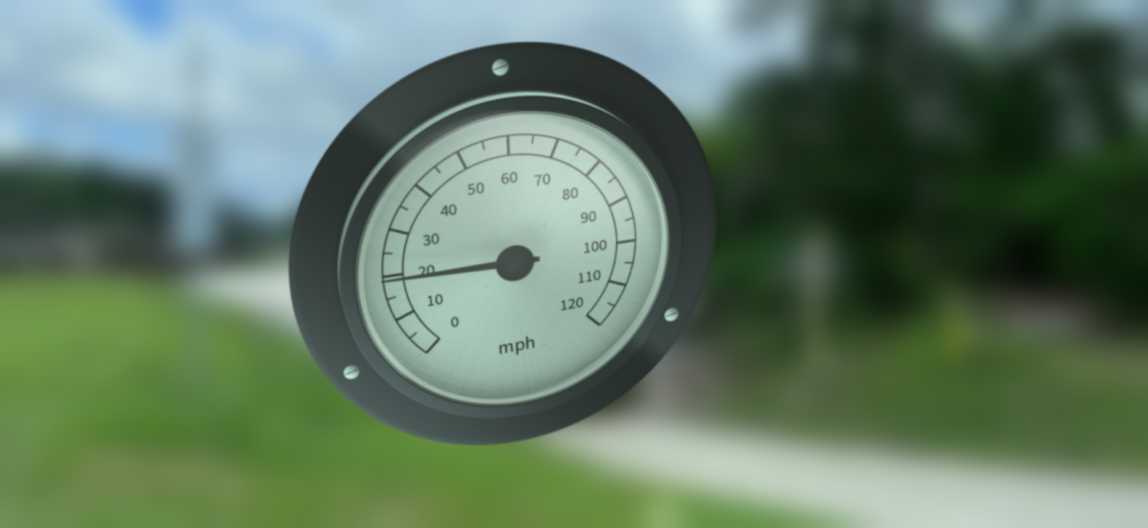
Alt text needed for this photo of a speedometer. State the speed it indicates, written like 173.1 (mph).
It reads 20 (mph)
